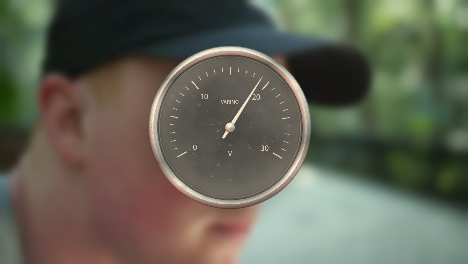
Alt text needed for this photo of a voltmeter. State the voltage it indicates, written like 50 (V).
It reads 19 (V)
